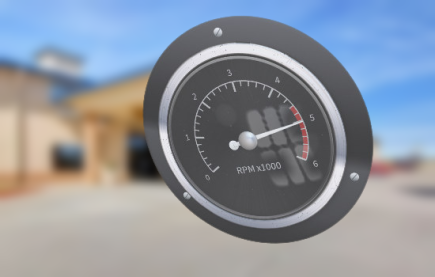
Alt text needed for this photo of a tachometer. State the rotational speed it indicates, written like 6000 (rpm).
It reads 5000 (rpm)
